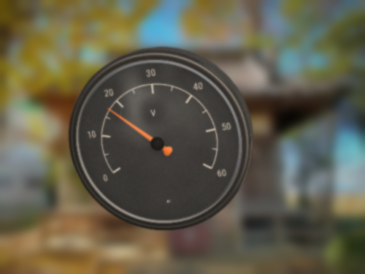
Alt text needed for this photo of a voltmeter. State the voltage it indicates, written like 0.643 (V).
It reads 17.5 (V)
